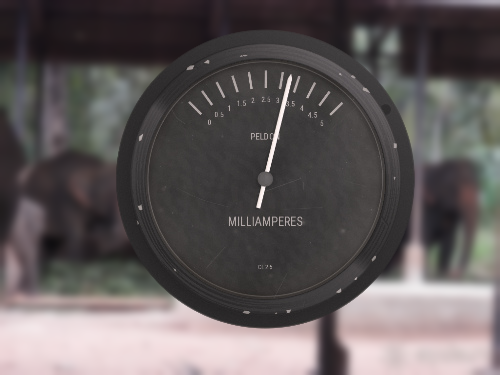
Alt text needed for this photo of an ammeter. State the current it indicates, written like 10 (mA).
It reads 3.25 (mA)
